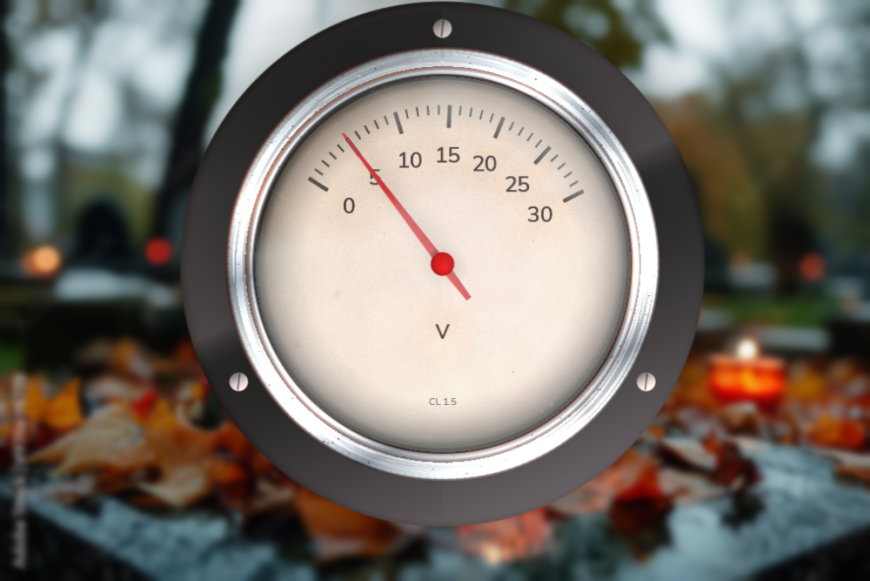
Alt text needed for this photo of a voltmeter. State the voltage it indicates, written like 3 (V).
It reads 5 (V)
